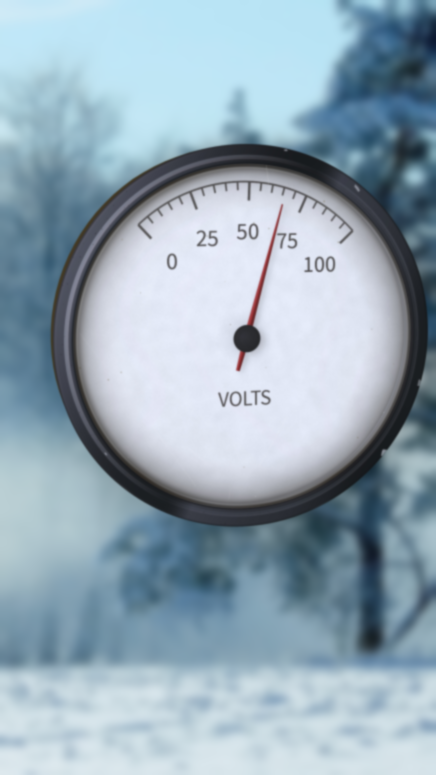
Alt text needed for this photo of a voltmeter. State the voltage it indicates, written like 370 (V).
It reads 65 (V)
